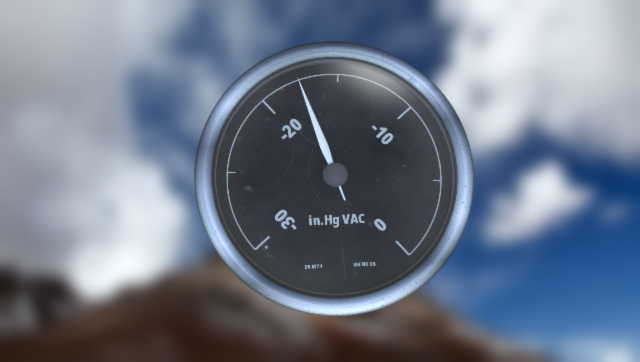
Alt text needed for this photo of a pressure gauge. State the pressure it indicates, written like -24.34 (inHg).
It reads -17.5 (inHg)
